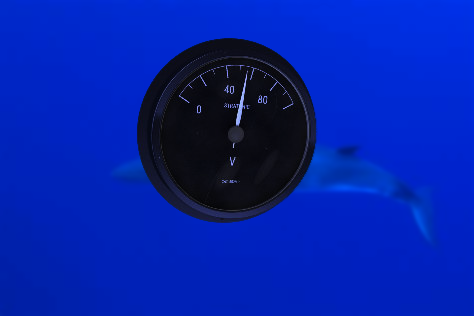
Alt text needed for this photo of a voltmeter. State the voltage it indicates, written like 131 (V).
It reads 55 (V)
